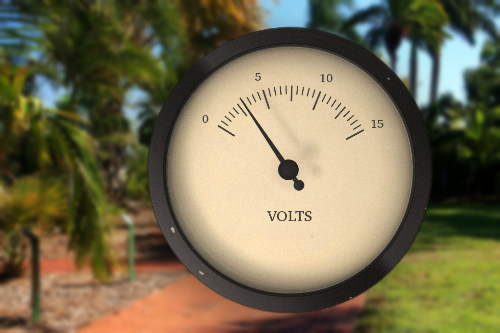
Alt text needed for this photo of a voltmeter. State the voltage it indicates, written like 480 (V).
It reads 3 (V)
